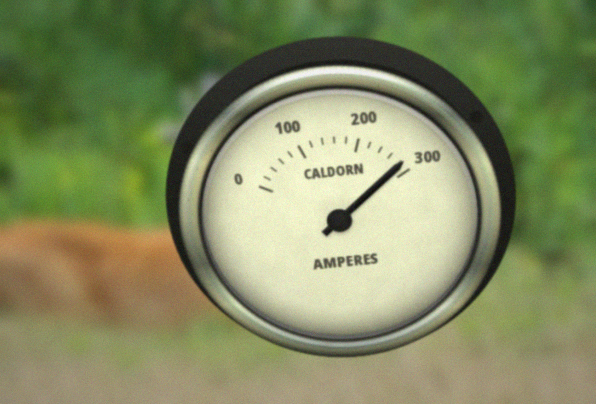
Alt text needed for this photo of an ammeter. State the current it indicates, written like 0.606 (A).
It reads 280 (A)
